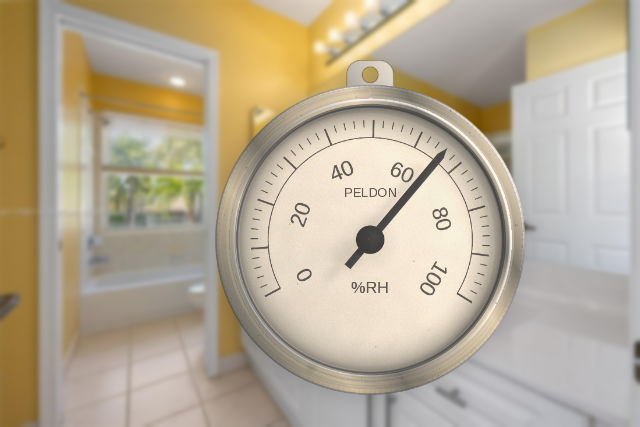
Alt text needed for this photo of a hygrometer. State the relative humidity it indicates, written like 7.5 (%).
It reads 66 (%)
